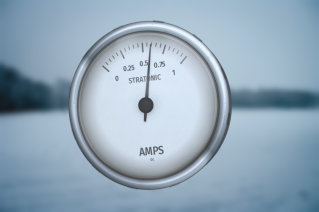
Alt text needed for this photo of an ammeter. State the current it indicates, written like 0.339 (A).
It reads 0.6 (A)
